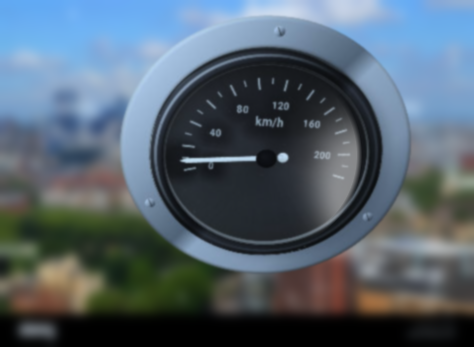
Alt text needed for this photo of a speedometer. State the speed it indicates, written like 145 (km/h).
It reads 10 (km/h)
